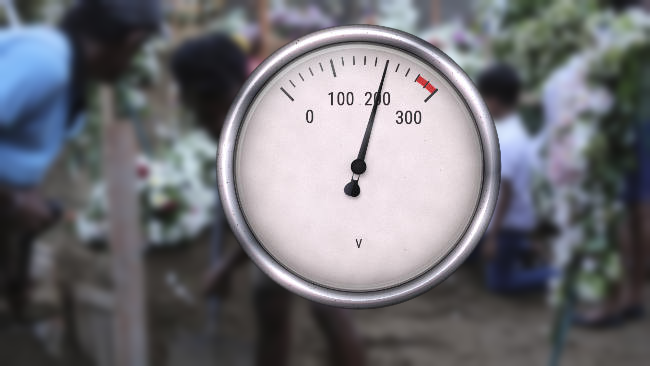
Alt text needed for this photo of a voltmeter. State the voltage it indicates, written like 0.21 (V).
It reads 200 (V)
